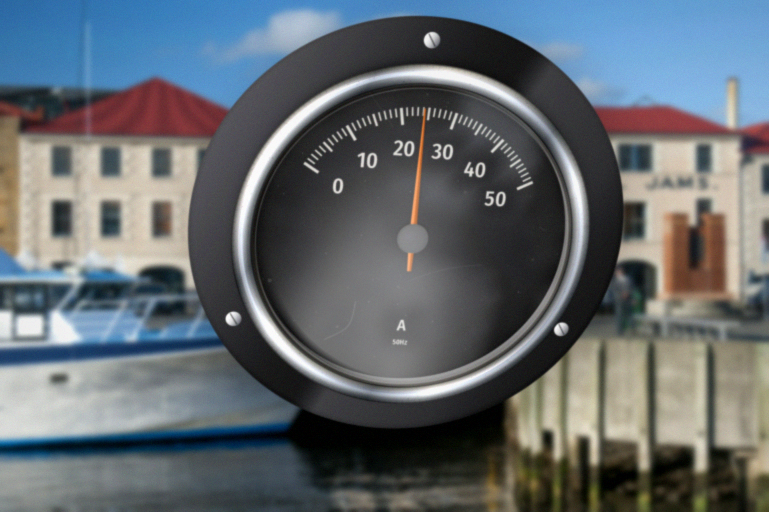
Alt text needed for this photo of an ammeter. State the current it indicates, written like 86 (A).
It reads 24 (A)
